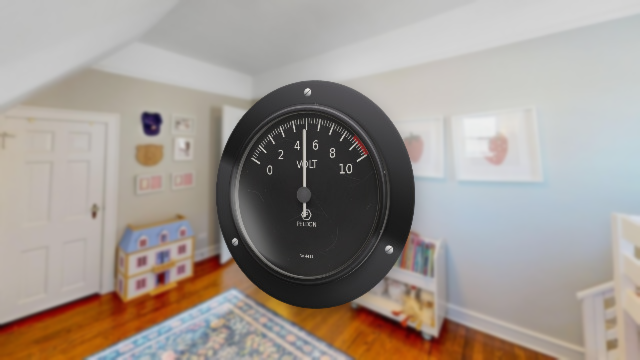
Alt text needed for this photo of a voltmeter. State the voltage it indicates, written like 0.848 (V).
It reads 5 (V)
